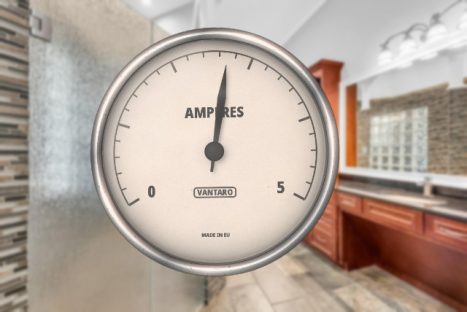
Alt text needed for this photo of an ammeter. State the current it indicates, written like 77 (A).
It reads 2.7 (A)
